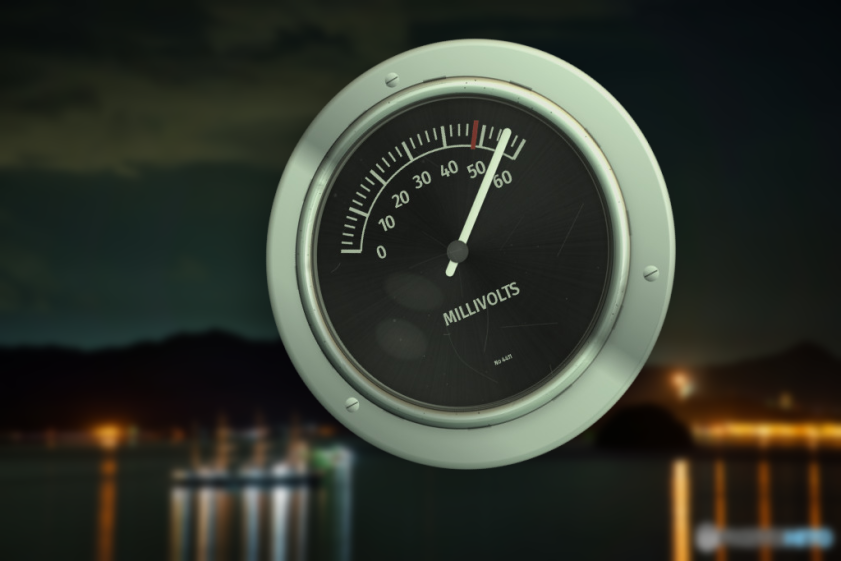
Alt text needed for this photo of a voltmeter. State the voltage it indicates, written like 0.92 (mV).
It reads 56 (mV)
